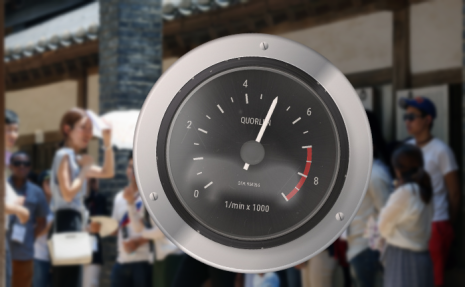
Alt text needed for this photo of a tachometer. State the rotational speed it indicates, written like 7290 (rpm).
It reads 5000 (rpm)
